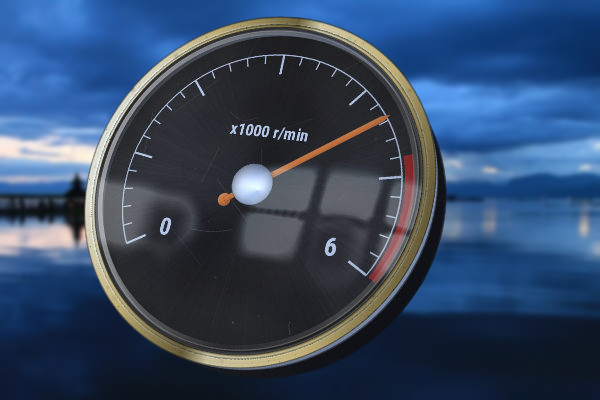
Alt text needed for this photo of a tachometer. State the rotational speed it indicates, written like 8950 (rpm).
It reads 4400 (rpm)
